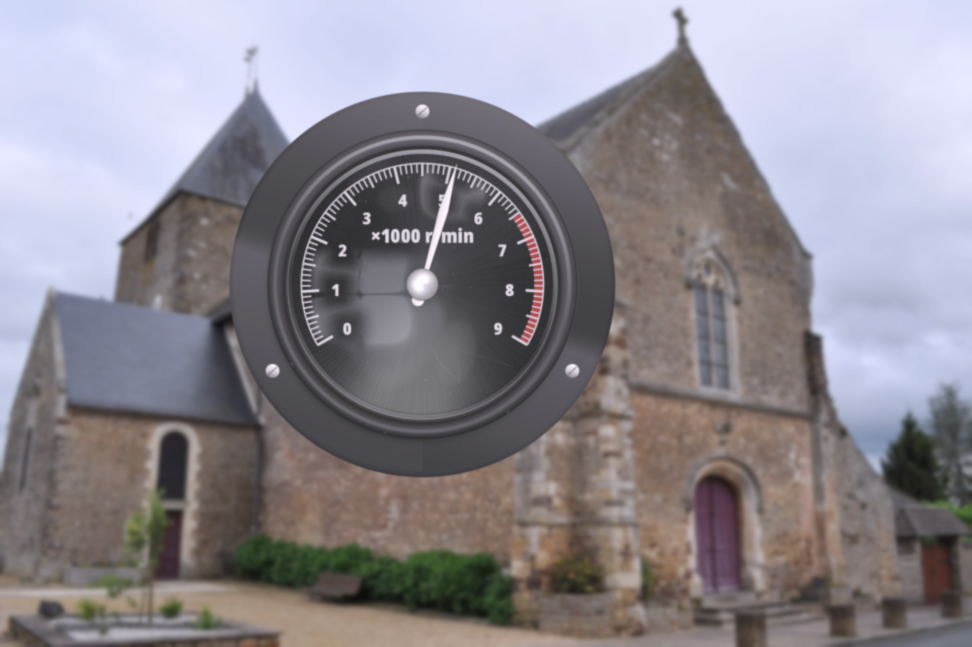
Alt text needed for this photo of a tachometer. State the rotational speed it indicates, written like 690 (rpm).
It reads 5100 (rpm)
